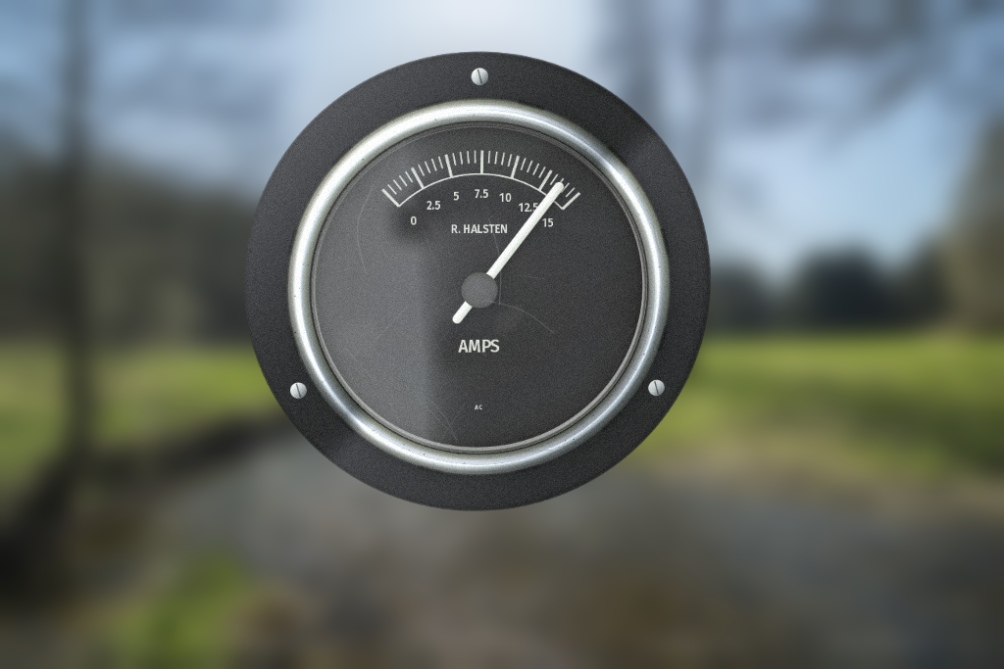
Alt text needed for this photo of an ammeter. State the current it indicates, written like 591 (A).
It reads 13.5 (A)
